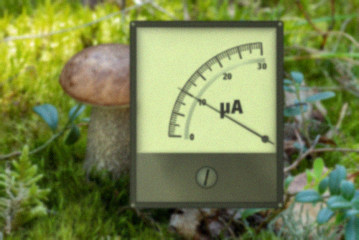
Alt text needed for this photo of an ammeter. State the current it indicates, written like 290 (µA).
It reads 10 (µA)
